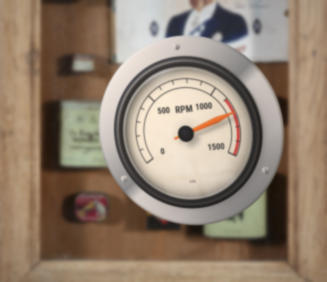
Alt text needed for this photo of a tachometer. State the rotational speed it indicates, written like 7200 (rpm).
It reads 1200 (rpm)
